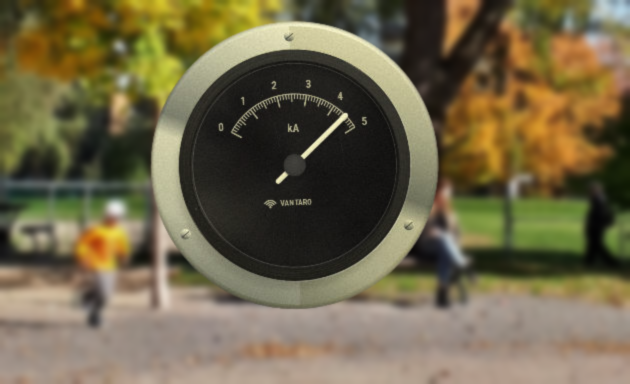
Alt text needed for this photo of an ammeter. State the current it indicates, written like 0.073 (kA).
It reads 4.5 (kA)
